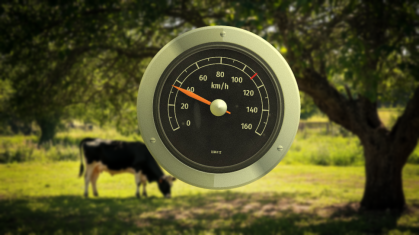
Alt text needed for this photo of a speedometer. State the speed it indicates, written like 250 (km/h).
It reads 35 (km/h)
